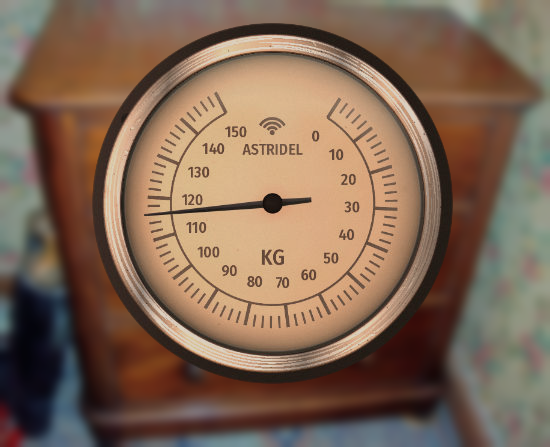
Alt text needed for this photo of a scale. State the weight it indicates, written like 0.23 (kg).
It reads 116 (kg)
